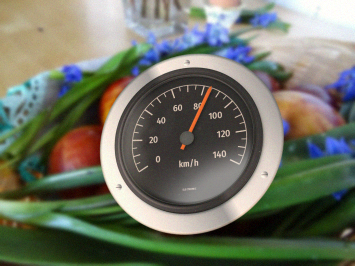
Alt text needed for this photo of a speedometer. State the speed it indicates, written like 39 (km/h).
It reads 85 (km/h)
